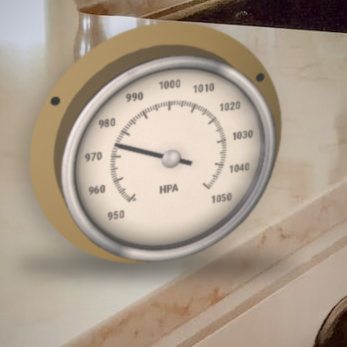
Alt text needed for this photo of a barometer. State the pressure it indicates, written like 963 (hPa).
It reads 975 (hPa)
